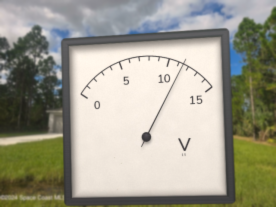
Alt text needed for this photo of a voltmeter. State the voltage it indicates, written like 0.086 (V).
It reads 11.5 (V)
